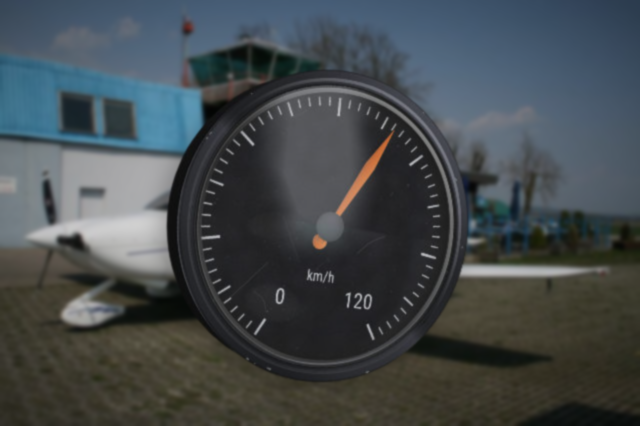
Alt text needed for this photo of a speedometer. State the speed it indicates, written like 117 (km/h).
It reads 72 (km/h)
